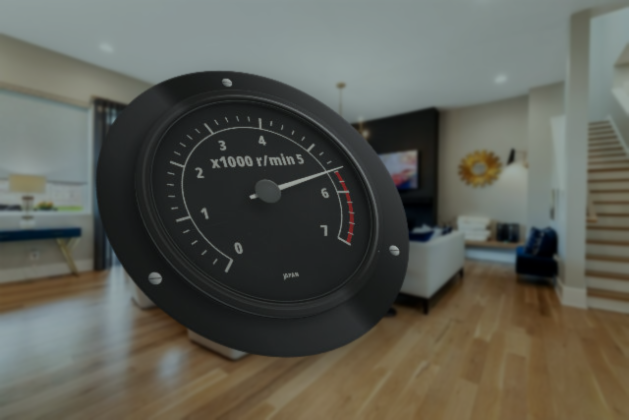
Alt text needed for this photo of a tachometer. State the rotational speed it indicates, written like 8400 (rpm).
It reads 5600 (rpm)
